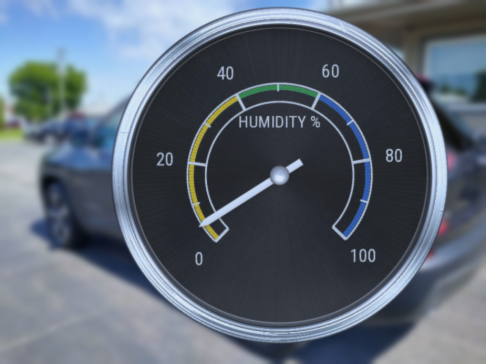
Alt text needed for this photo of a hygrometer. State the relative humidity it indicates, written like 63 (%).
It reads 5 (%)
